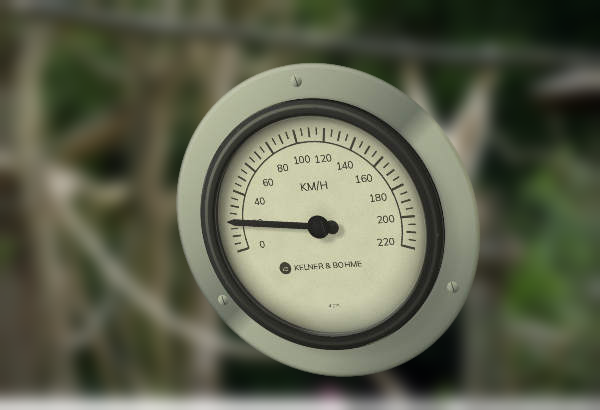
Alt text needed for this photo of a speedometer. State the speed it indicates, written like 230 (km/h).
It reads 20 (km/h)
